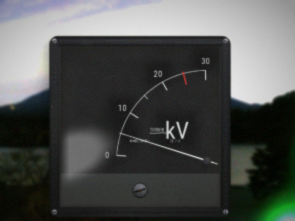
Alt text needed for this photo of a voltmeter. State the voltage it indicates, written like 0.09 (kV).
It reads 5 (kV)
